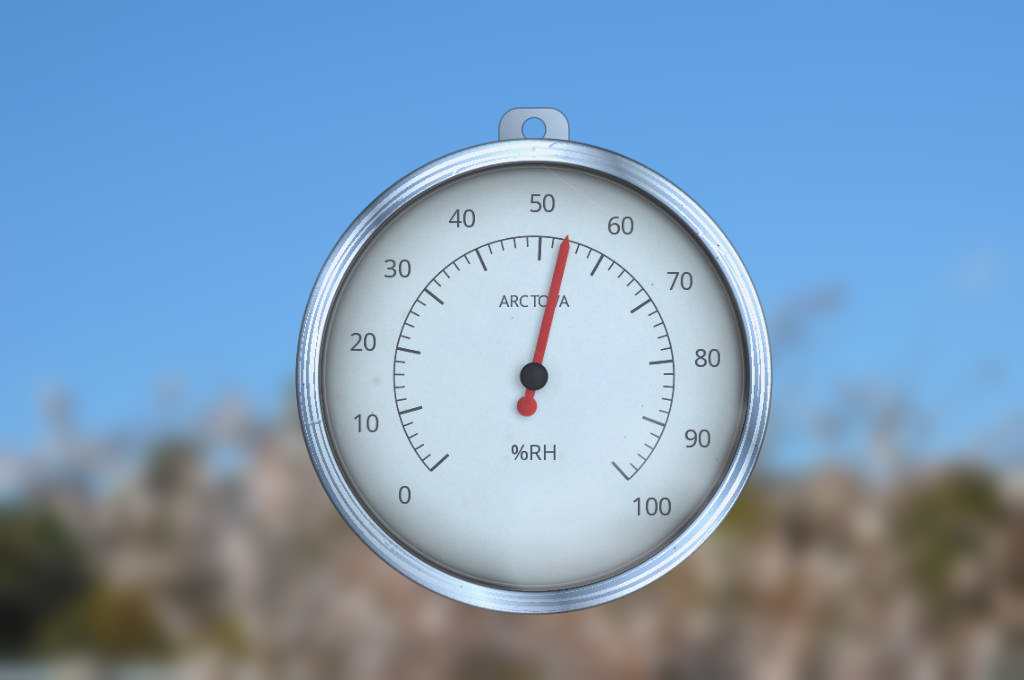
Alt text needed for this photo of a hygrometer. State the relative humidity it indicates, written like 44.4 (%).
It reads 54 (%)
